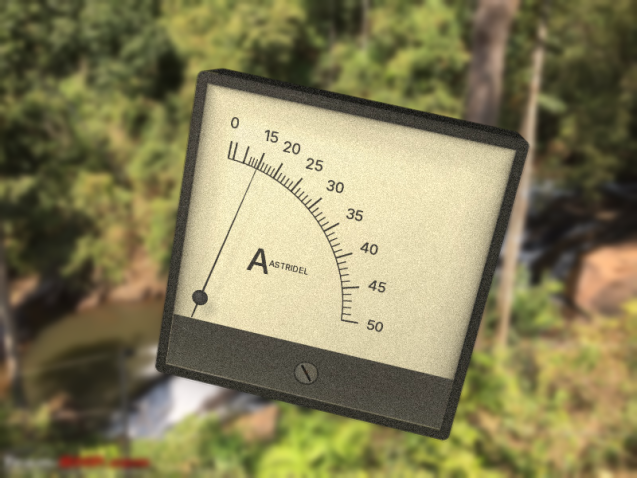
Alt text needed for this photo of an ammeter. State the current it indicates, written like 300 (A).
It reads 15 (A)
